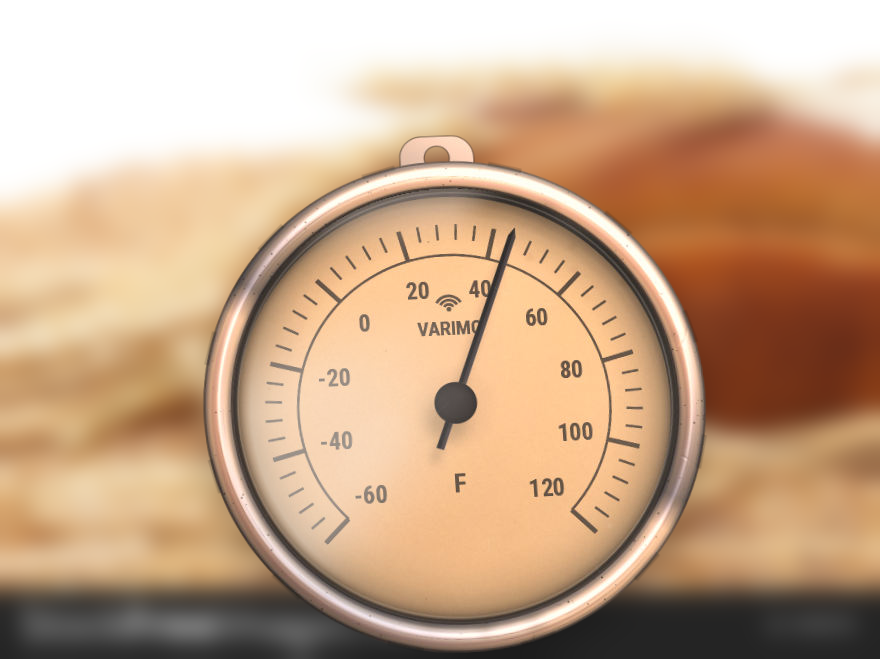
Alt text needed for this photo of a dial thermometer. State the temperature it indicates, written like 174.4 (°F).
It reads 44 (°F)
